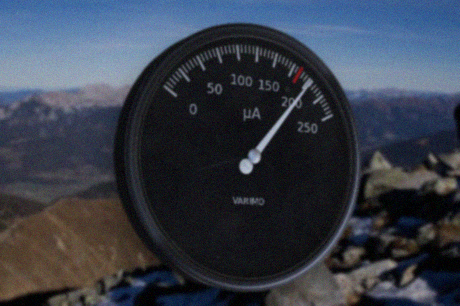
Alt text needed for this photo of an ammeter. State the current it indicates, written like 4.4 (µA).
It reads 200 (µA)
